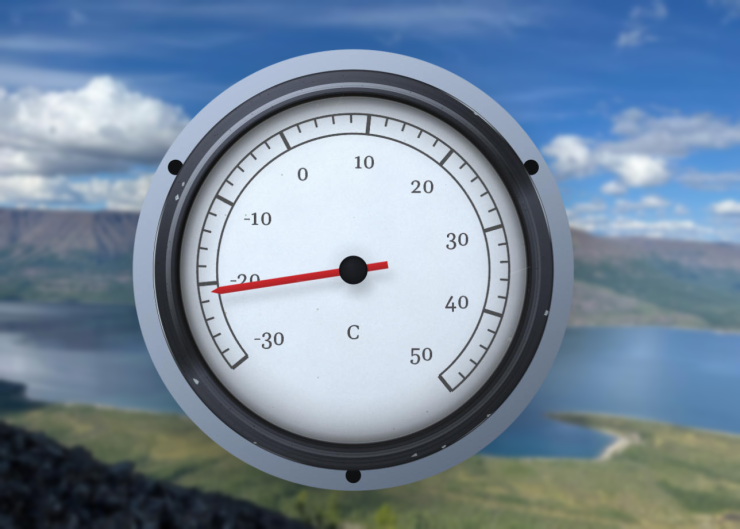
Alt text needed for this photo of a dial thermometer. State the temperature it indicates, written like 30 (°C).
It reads -21 (°C)
